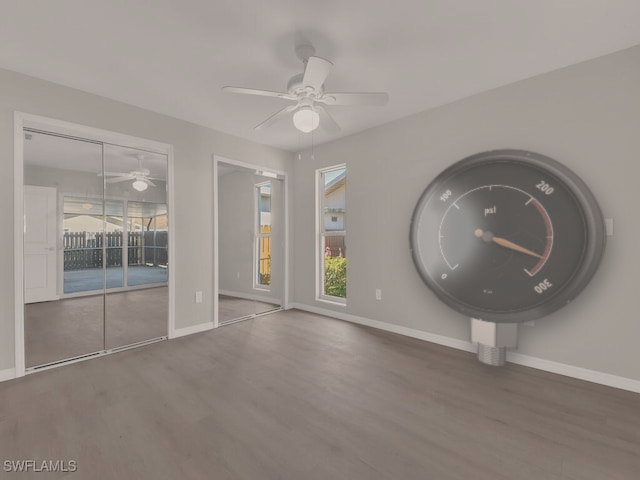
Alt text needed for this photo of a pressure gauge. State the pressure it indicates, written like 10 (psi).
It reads 275 (psi)
